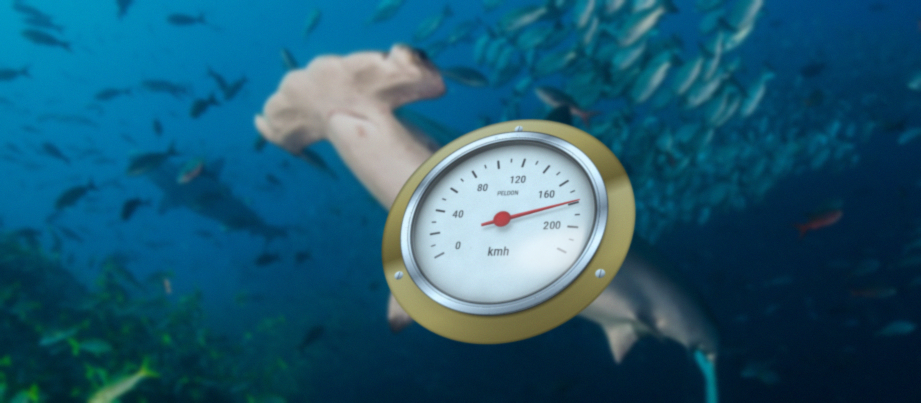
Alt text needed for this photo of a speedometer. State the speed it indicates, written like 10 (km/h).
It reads 180 (km/h)
